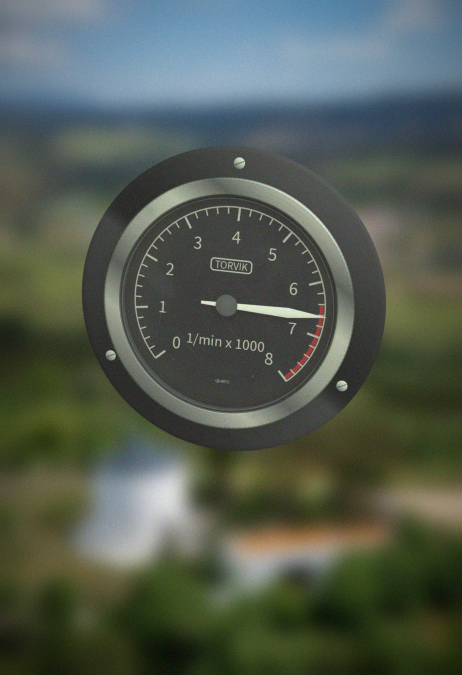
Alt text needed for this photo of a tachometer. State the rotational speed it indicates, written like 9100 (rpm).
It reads 6600 (rpm)
